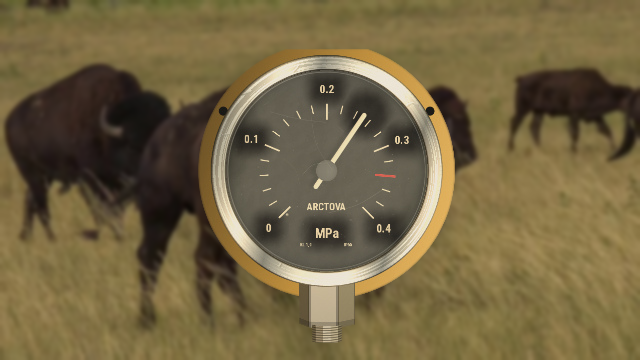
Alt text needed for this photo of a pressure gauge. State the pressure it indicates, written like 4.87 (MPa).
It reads 0.25 (MPa)
